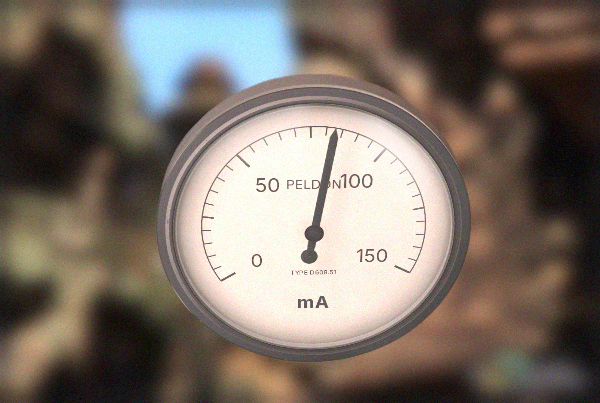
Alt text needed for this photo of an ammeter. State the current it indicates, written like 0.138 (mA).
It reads 82.5 (mA)
